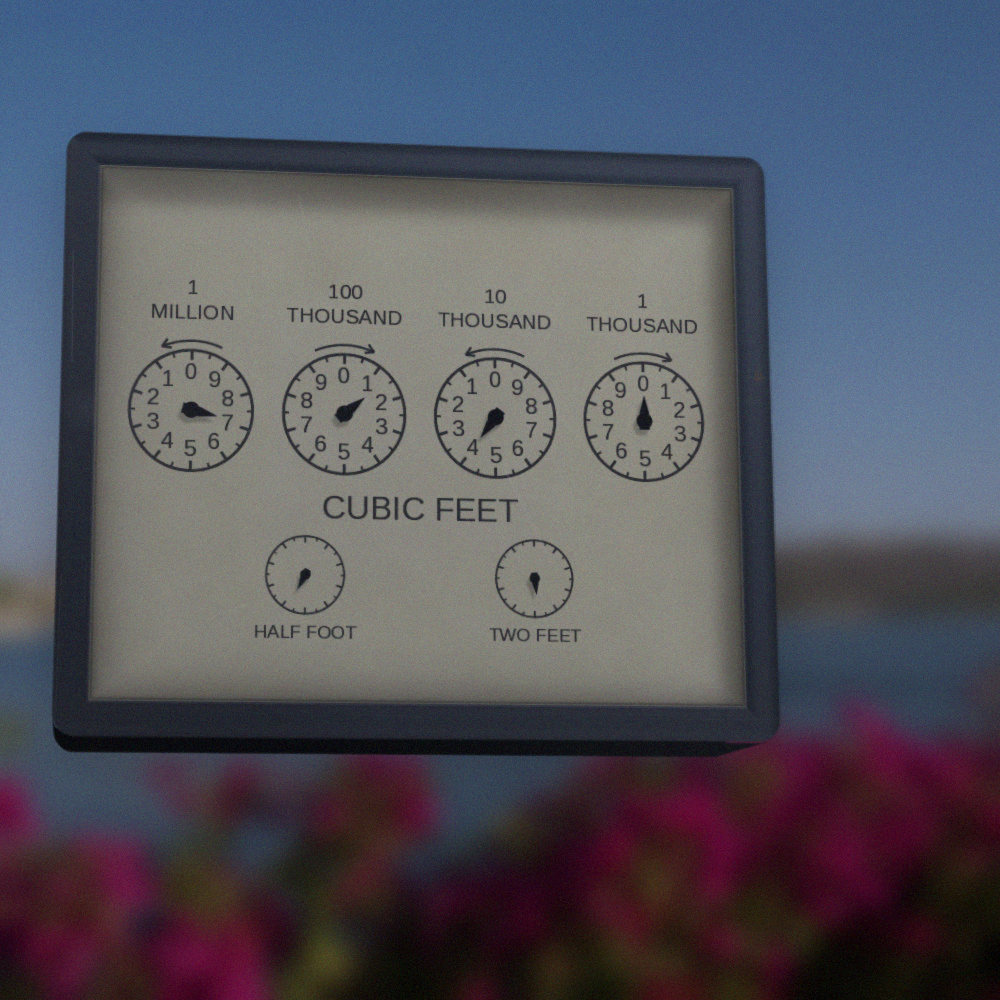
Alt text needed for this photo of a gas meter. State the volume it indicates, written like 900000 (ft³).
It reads 714000 (ft³)
